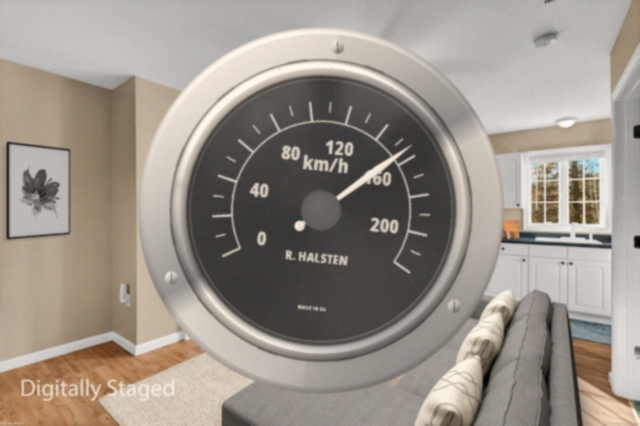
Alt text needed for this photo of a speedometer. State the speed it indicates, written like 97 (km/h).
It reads 155 (km/h)
